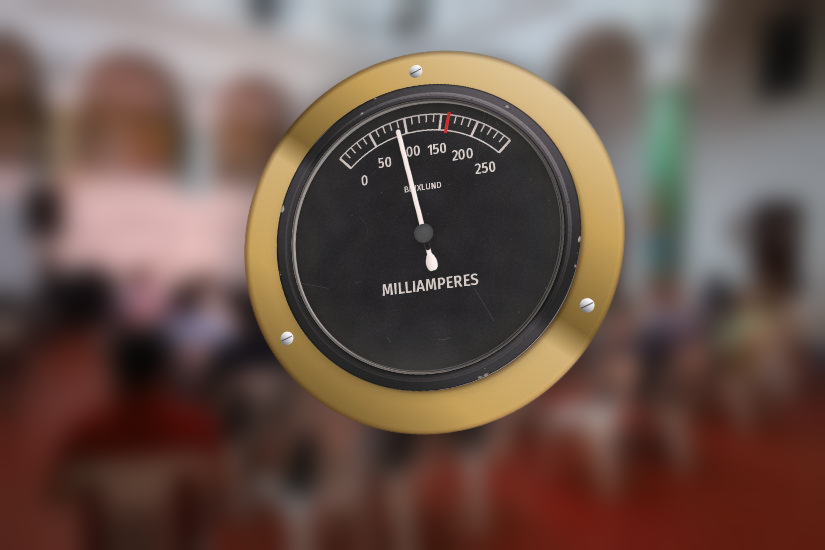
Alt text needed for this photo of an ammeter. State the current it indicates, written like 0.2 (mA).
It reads 90 (mA)
